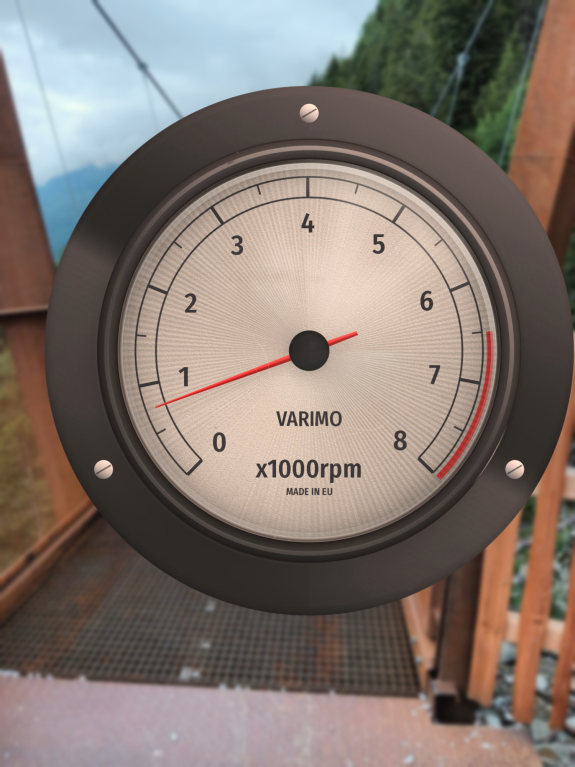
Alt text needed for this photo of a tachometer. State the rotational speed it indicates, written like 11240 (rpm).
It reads 750 (rpm)
